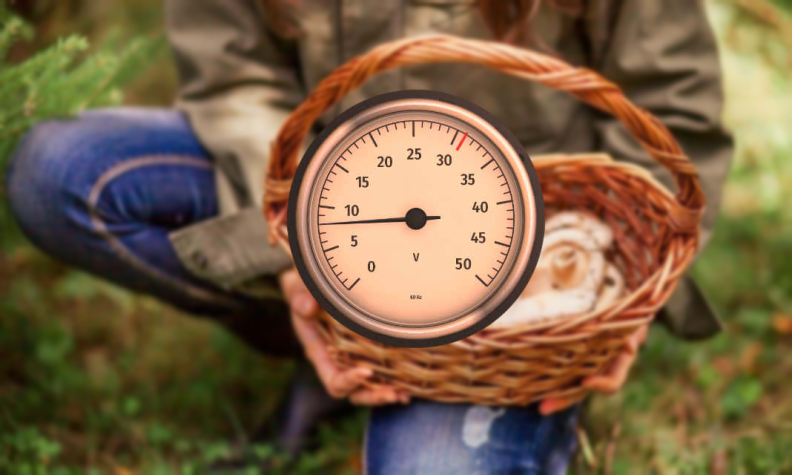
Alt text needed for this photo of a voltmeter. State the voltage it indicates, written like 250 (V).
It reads 8 (V)
